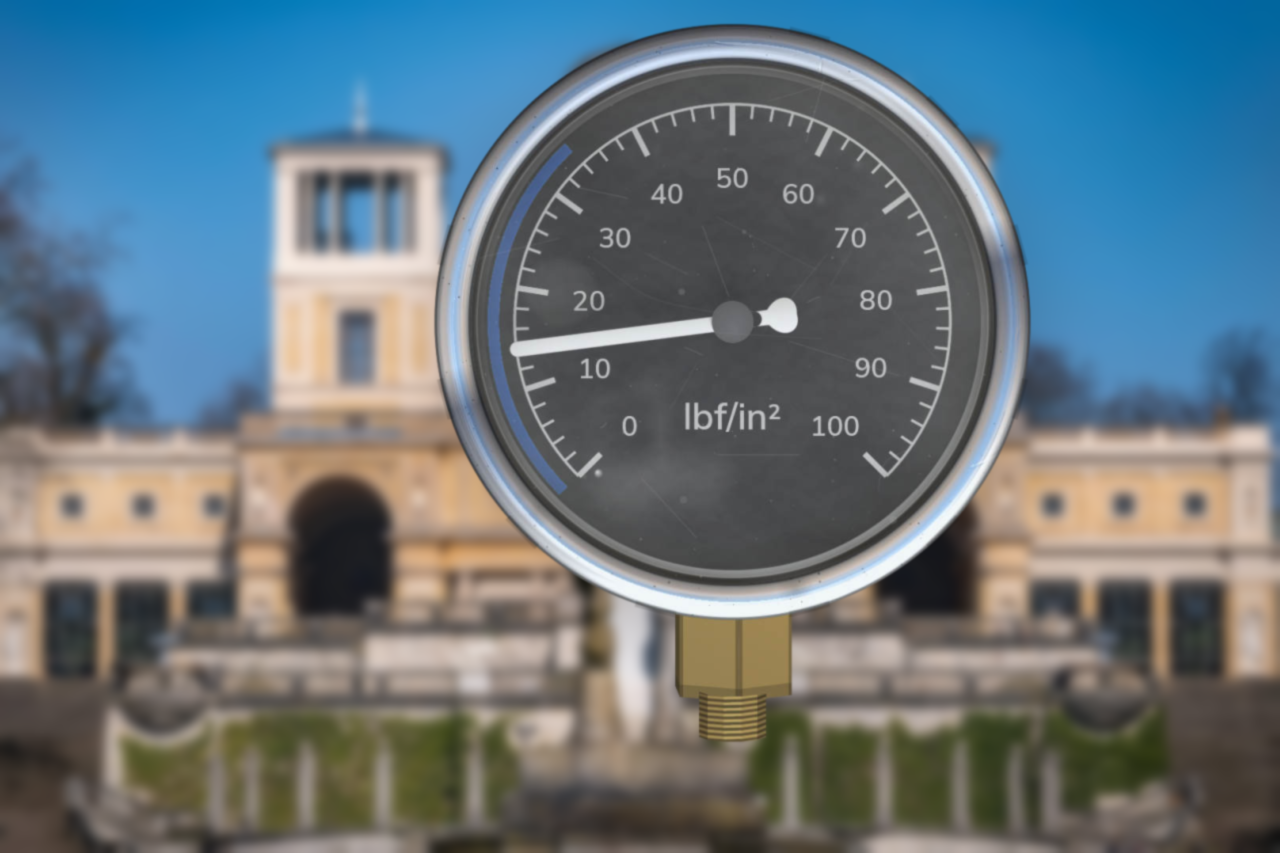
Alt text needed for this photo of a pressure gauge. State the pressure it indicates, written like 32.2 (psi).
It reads 14 (psi)
